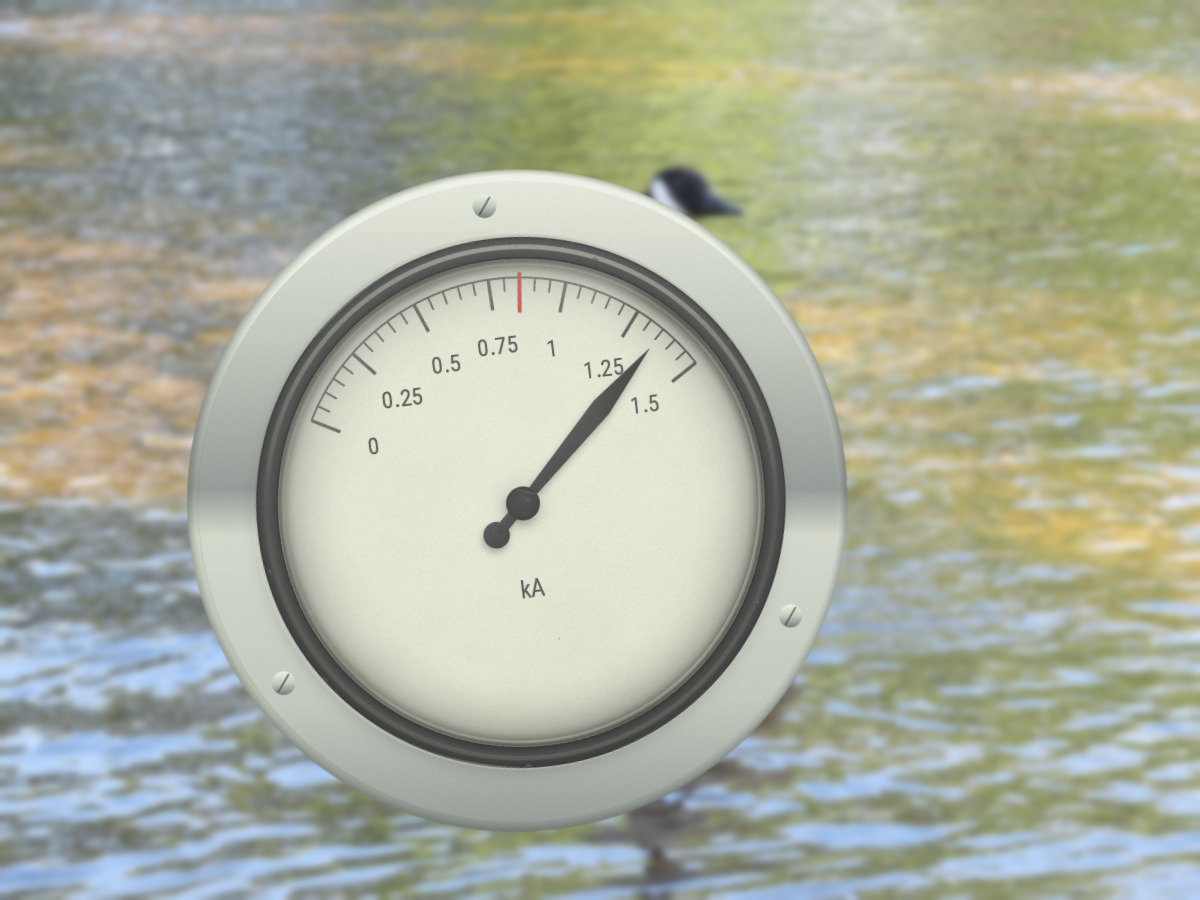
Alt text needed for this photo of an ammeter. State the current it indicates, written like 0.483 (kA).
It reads 1.35 (kA)
